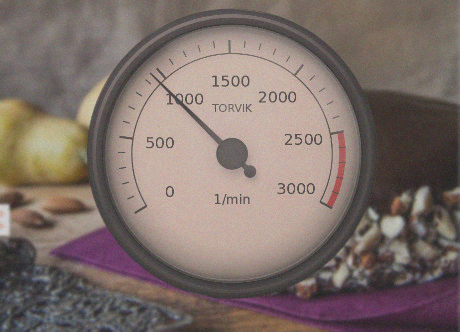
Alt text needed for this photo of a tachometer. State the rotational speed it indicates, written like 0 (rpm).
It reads 950 (rpm)
